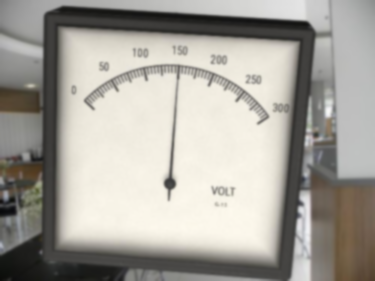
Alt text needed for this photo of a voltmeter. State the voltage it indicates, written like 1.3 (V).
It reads 150 (V)
